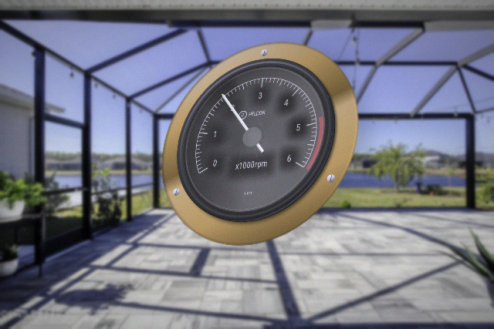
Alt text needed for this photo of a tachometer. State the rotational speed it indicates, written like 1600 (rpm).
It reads 2000 (rpm)
